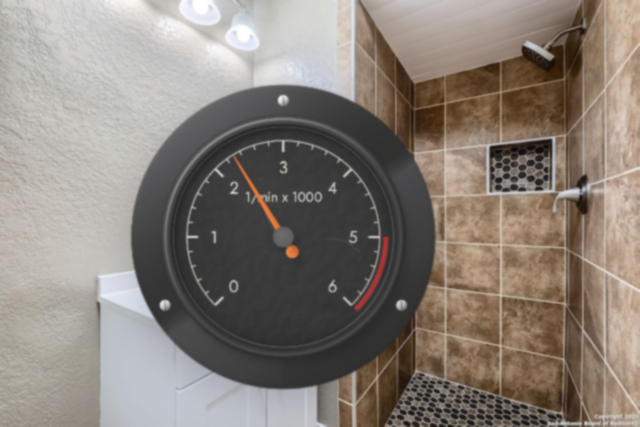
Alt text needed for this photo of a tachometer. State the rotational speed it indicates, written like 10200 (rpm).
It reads 2300 (rpm)
